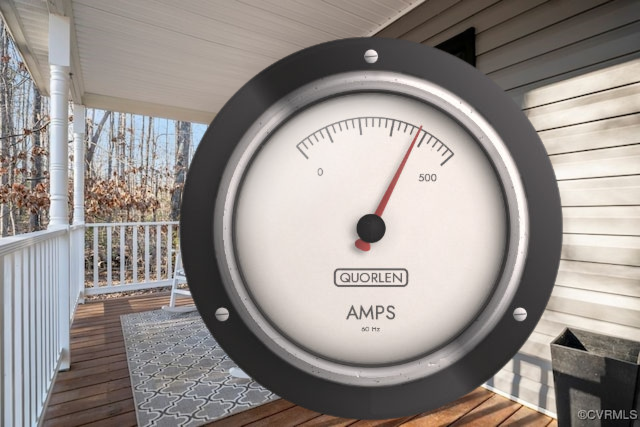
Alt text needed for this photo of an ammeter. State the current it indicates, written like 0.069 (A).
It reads 380 (A)
